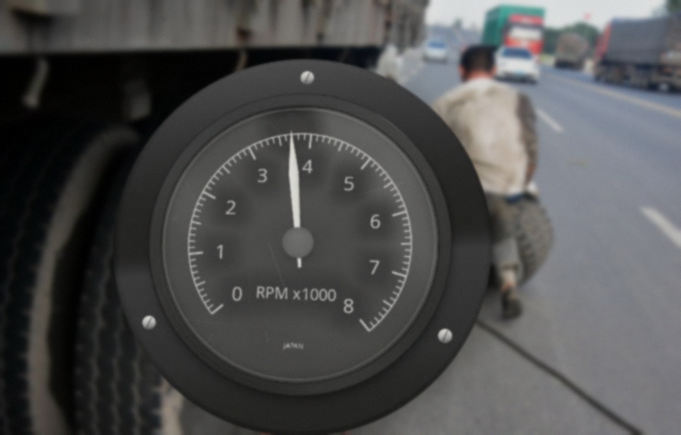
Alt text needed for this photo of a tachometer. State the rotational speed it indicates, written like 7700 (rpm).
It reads 3700 (rpm)
